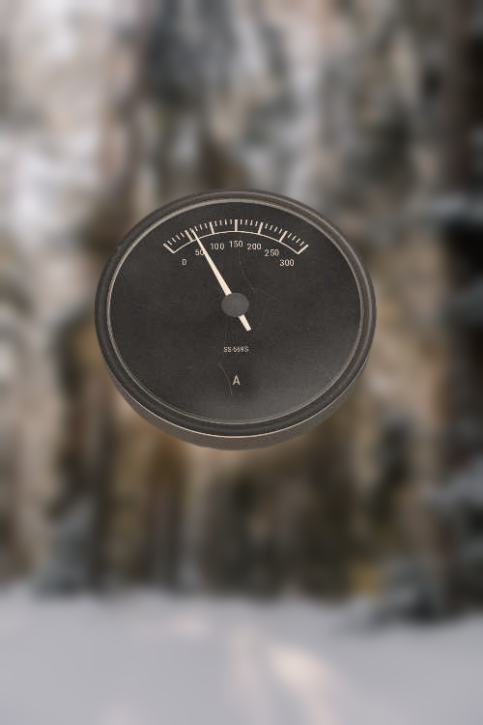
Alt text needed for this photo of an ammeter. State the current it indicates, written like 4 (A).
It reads 60 (A)
